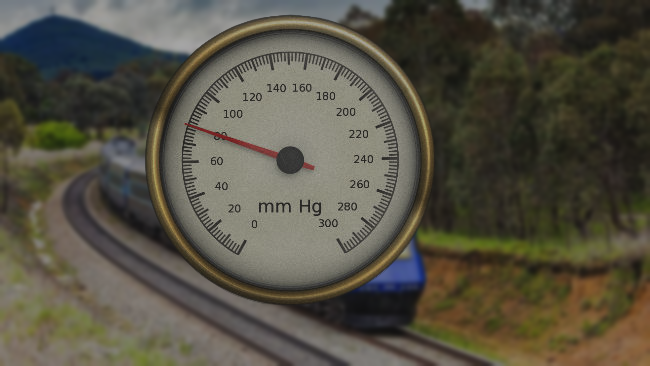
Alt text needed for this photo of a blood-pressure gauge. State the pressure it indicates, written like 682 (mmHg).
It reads 80 (mmHg)
